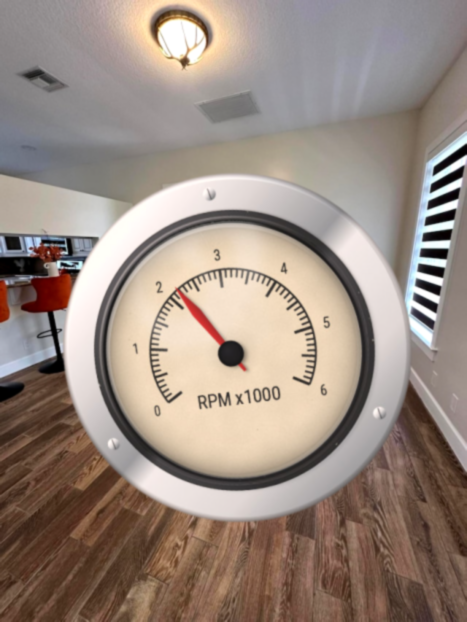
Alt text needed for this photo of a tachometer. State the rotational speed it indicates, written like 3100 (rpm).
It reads 2200 (rpm)
